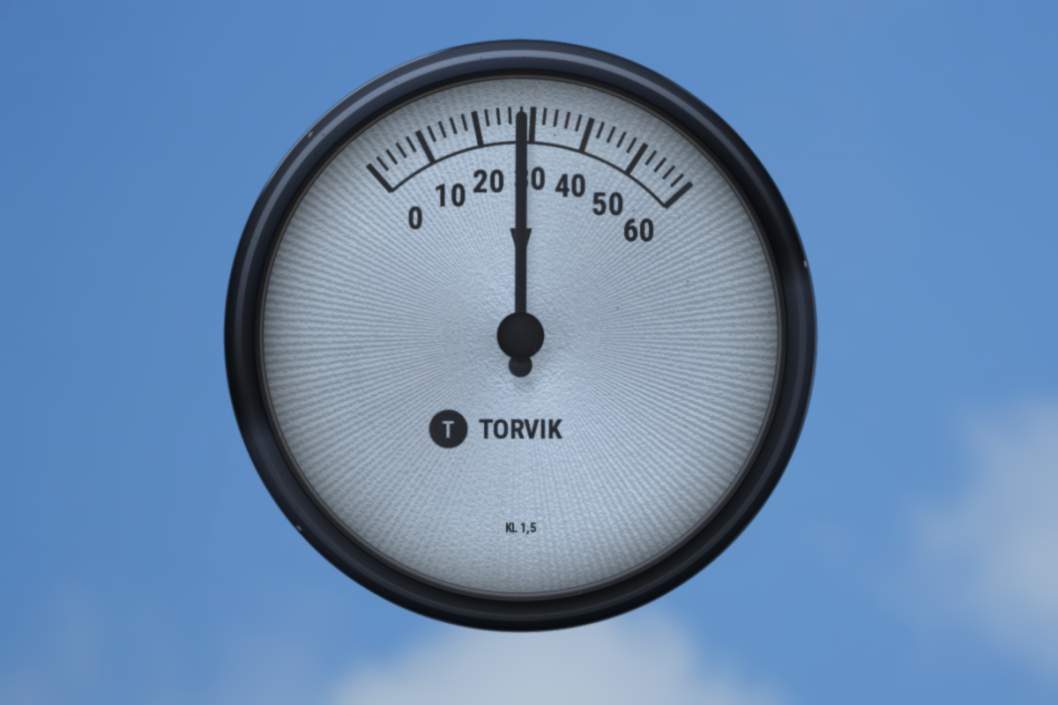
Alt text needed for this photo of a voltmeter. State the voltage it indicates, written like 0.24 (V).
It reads 28 (V)
